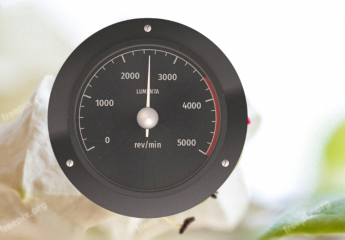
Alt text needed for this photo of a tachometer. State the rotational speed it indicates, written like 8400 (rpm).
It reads 2500 (rpm)
